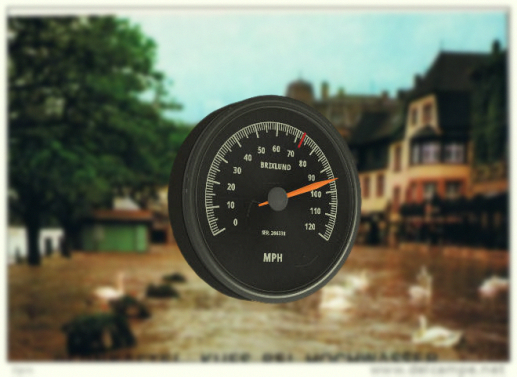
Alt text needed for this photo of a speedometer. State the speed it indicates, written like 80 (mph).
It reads 95 (mph)
